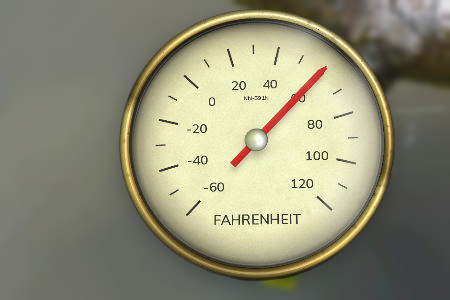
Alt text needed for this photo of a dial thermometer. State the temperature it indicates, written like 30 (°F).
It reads 60 (°F)
